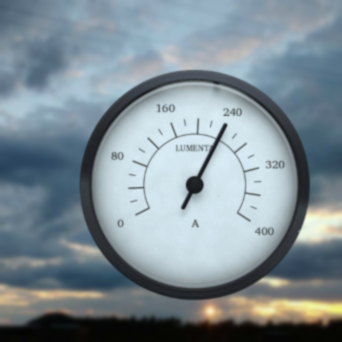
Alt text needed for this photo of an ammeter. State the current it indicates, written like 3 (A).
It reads 240 (A)
